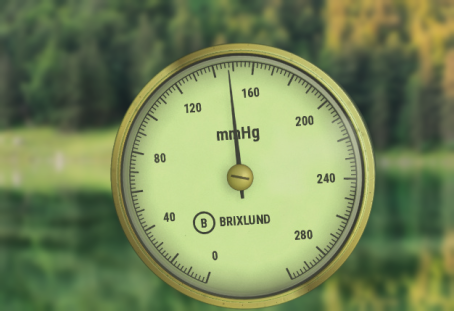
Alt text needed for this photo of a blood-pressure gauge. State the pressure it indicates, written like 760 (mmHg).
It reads 148 (mmHg)
